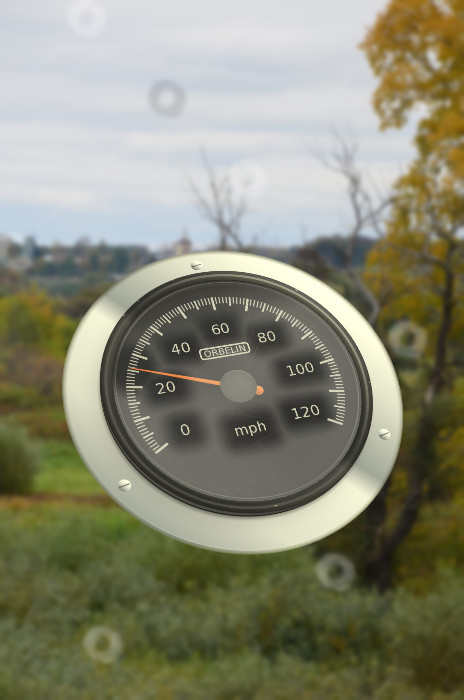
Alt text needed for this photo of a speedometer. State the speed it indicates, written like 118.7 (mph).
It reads 25 (mph)
